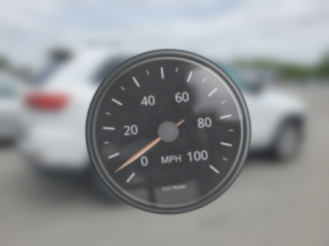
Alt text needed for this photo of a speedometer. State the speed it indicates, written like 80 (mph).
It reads 5 (mph)
